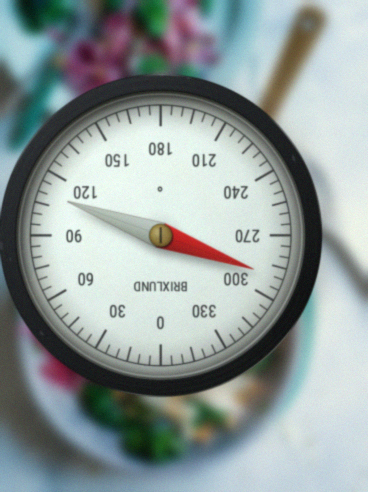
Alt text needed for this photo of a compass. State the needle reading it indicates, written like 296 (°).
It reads 290 (°)
